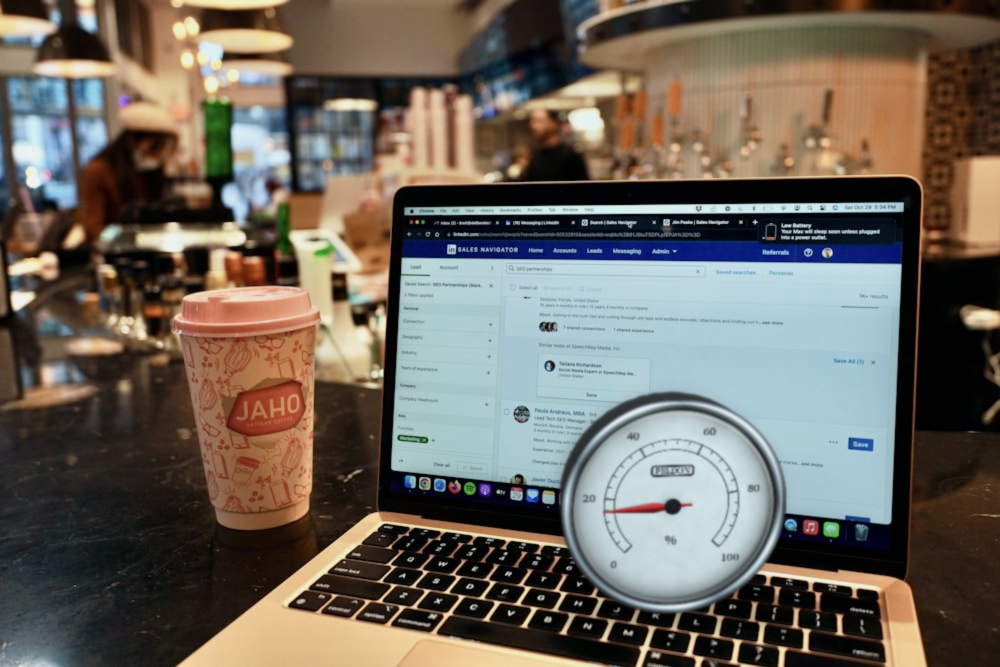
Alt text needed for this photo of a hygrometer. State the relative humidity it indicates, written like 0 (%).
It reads 16 (%)
